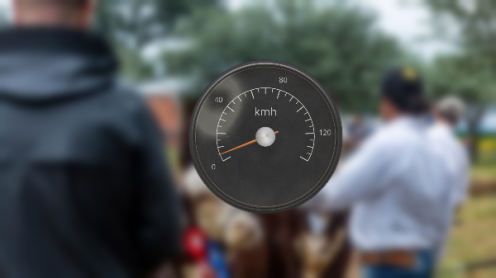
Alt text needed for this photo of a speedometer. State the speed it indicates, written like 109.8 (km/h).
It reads 5 (km/h)
